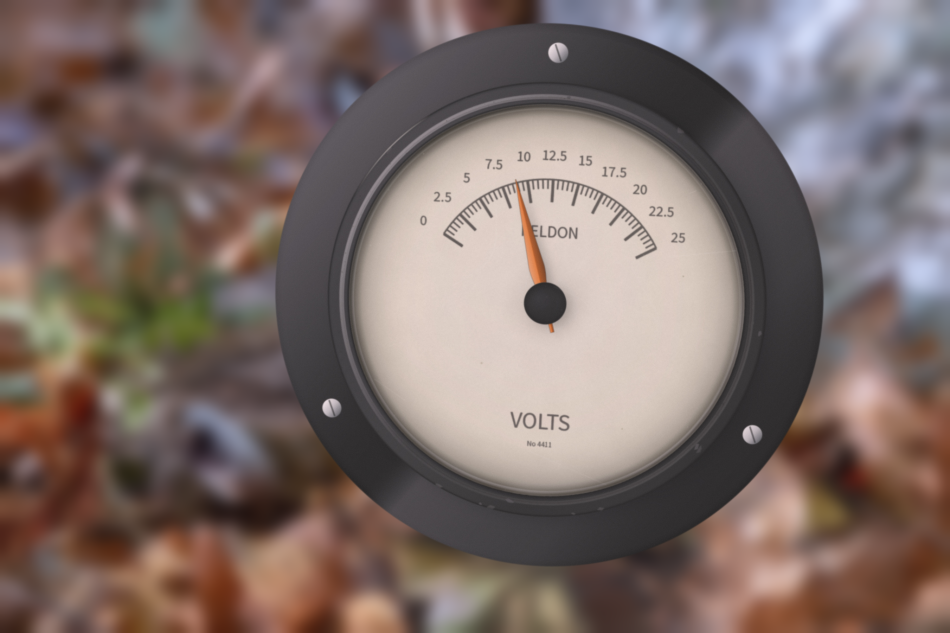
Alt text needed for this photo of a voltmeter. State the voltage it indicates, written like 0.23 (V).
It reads 9 (V)
